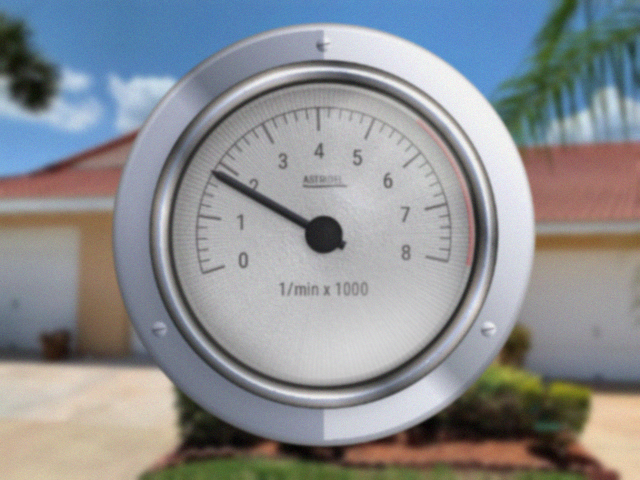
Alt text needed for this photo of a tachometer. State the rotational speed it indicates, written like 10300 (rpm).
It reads 1800 (rpm)
